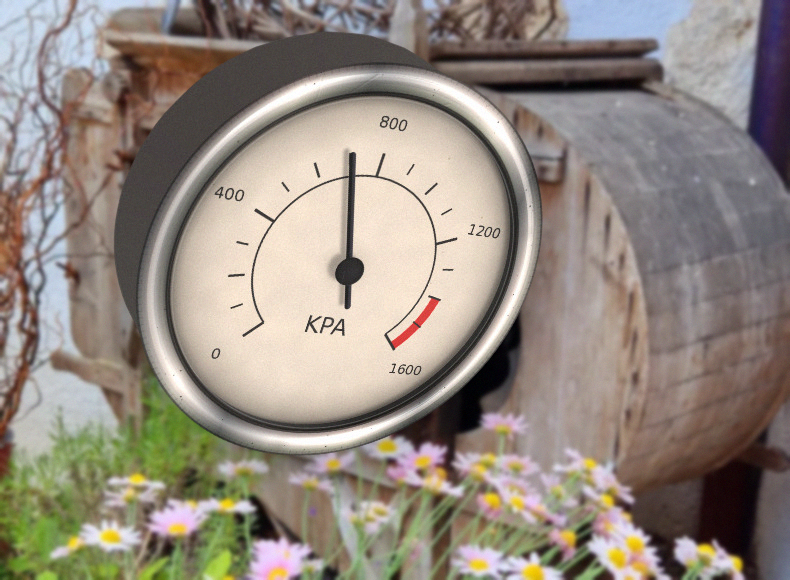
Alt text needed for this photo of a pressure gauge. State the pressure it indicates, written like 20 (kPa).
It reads 700 (kPa)
